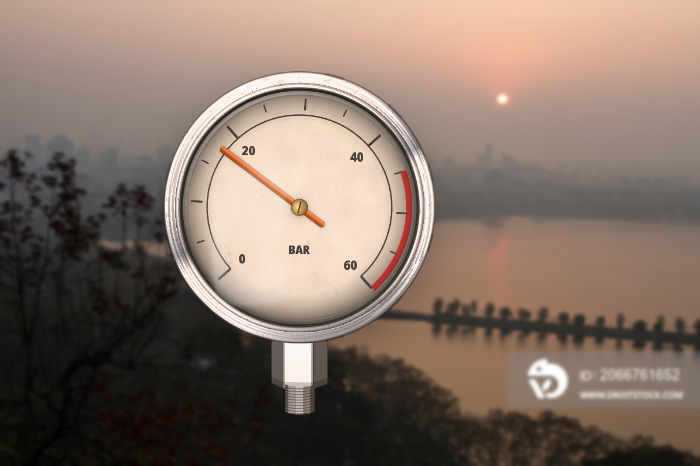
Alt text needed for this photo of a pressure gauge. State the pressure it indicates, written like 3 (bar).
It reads 17.5 (bar)
